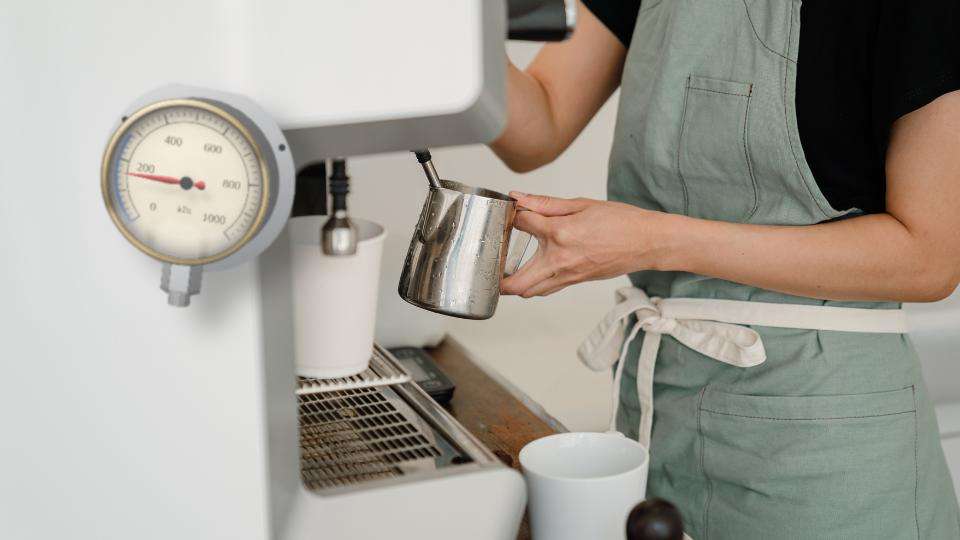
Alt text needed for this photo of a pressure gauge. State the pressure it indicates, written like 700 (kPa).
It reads 160 (kPa)
